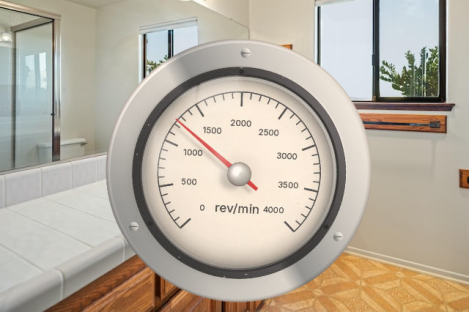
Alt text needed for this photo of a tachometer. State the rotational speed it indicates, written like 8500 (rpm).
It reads 1250 (rpm)
